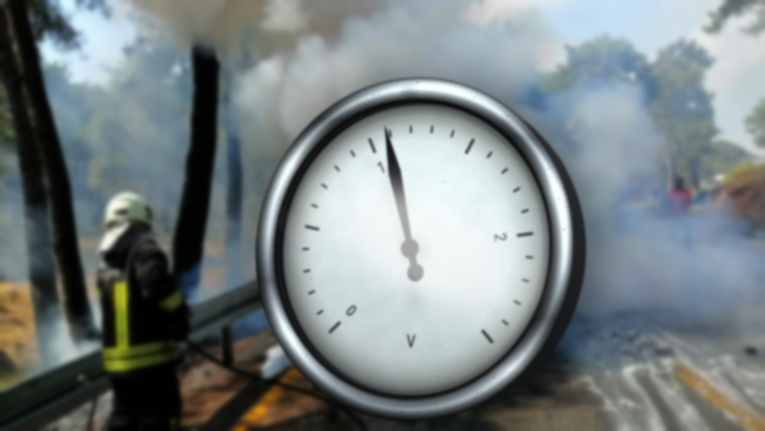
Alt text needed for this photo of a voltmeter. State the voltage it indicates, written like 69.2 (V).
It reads 1.1 (V)
